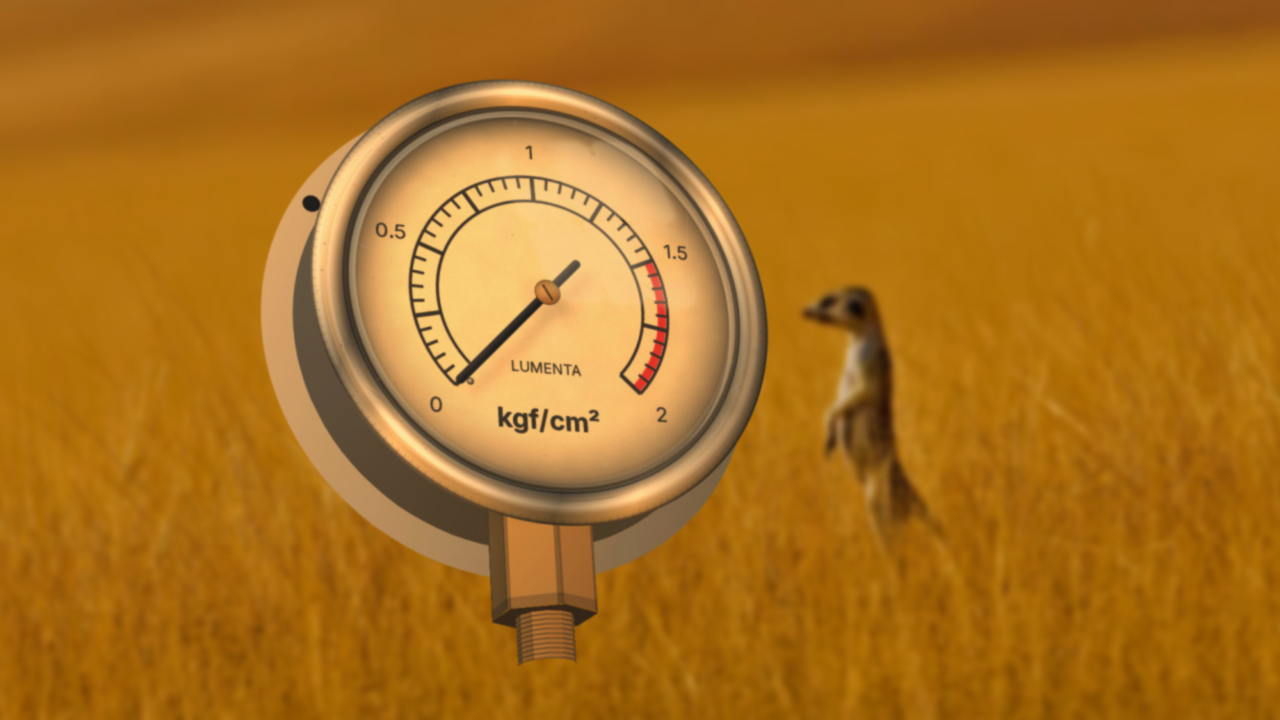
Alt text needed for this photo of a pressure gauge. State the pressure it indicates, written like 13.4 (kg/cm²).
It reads 0 (kg/cm²)
